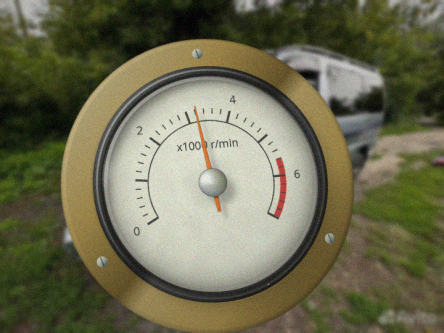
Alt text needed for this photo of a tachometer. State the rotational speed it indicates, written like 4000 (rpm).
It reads 3200 (rpm)
